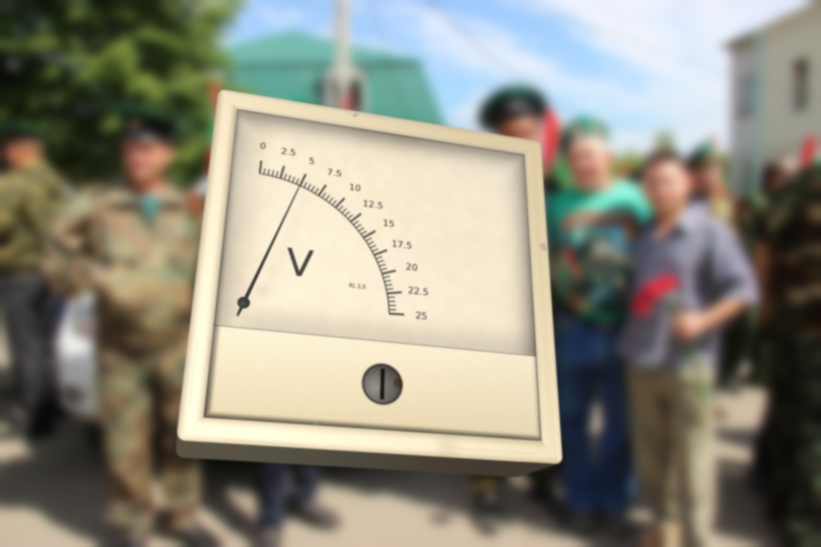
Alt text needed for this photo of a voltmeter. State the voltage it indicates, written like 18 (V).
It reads 5 (V)
